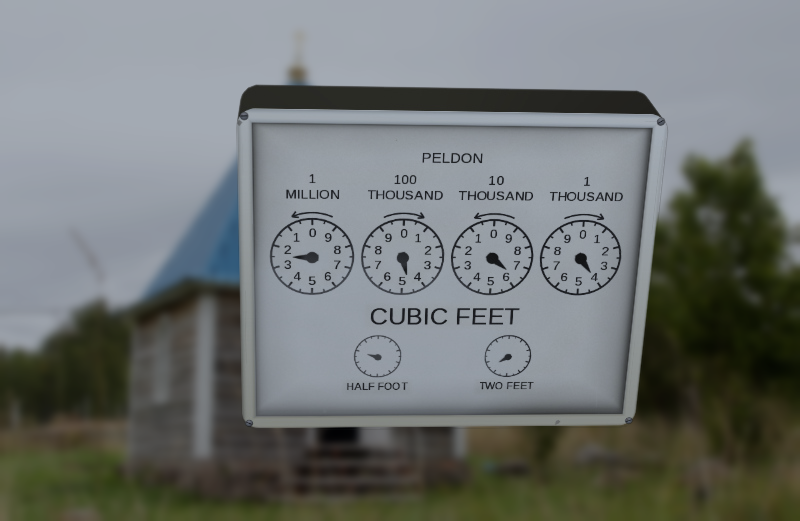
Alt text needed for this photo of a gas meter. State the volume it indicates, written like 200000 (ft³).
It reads 246400 (ft³)
